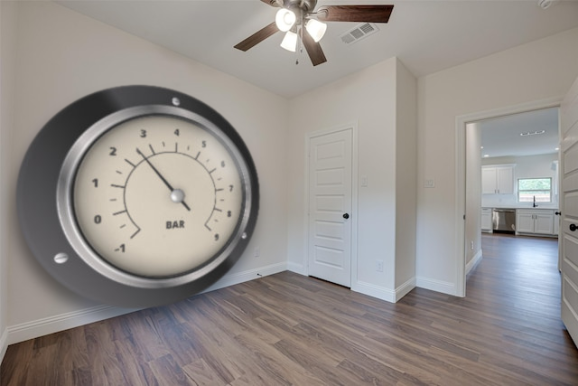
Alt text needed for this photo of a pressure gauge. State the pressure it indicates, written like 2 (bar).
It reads 2.5 (bar)
